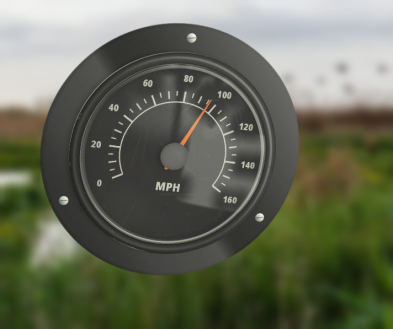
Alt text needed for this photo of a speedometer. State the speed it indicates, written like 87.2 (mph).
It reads 95 (mph)
